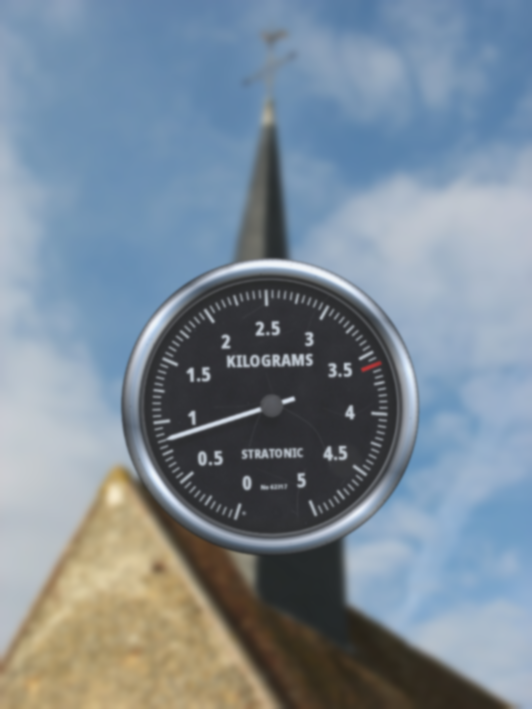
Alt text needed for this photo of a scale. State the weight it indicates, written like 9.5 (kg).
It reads 0.85 (kg)
